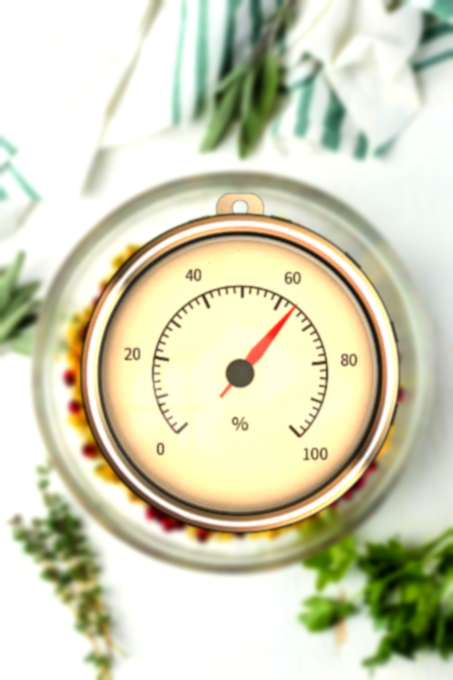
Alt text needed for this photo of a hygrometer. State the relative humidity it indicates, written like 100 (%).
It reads 64 (%)
